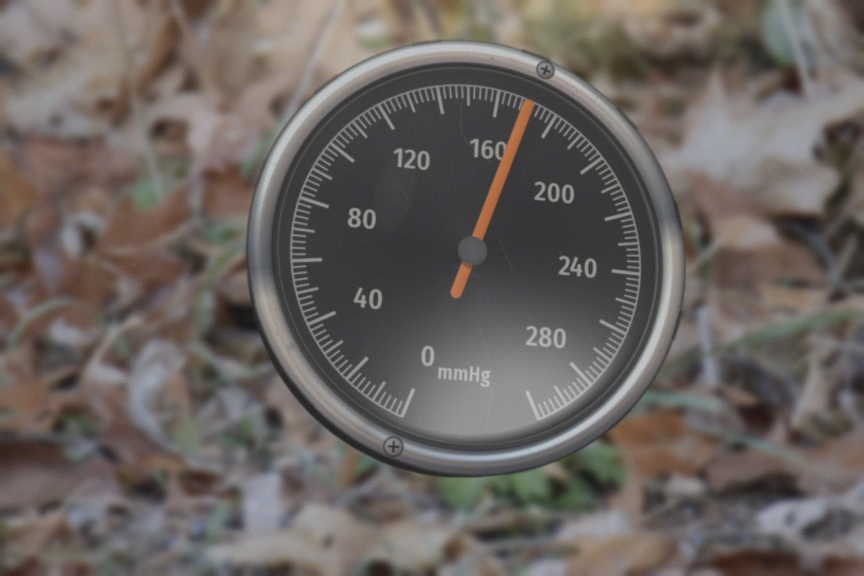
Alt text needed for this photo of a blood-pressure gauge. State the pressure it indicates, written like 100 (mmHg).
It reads 170 (mmHg)
